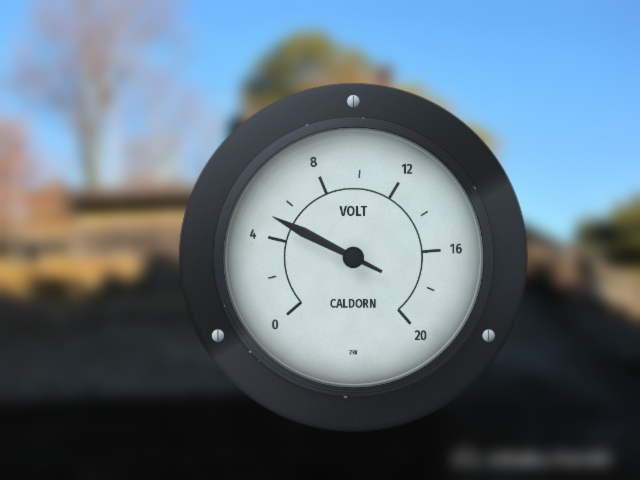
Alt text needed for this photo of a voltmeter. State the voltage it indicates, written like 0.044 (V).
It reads 5 (V)
